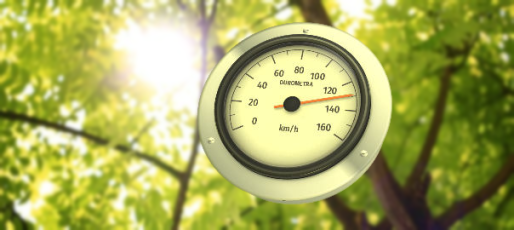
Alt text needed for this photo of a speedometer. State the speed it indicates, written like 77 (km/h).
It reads 130 (km/h)
